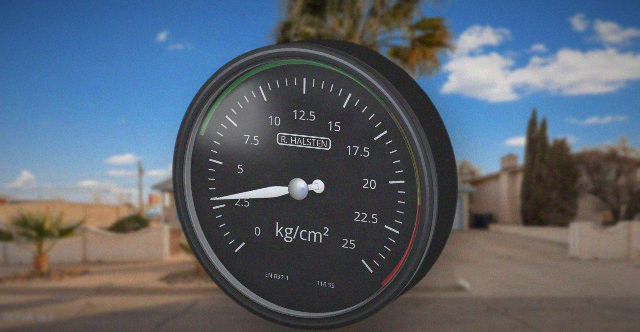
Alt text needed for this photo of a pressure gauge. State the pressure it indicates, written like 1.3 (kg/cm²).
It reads 3 (kg/cm²)
